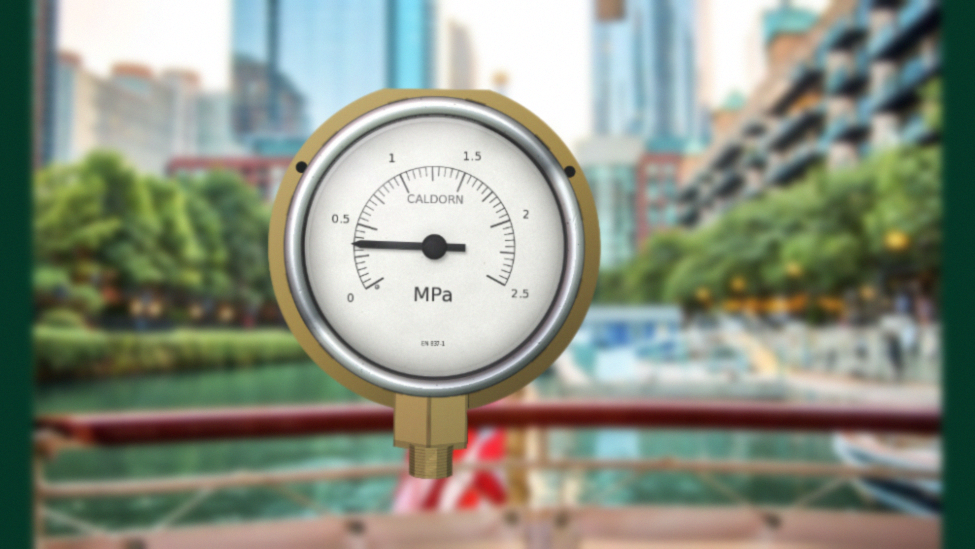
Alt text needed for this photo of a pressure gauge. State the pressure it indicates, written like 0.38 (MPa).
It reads 0.35 (MPa)
